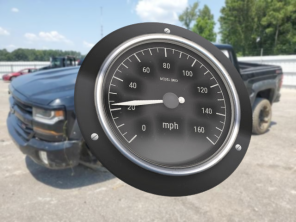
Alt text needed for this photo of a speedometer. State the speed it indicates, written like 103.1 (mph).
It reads 22.5 (mph)
